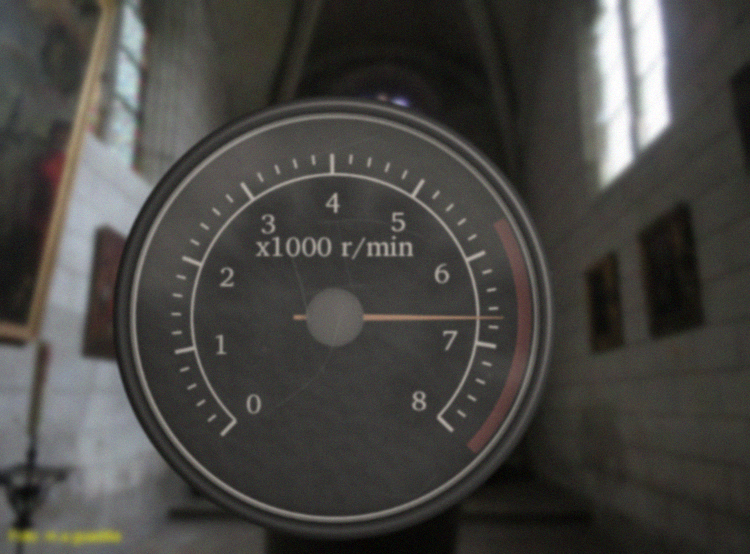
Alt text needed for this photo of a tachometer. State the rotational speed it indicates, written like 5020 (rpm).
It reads 6700 (rpm)
